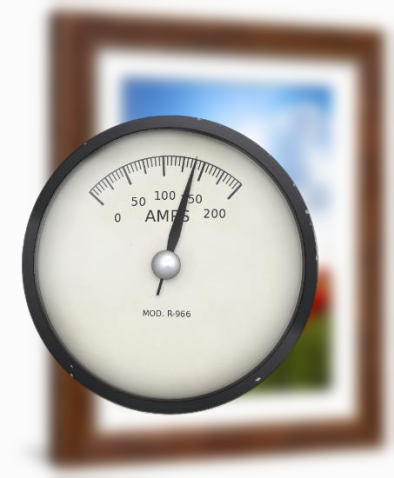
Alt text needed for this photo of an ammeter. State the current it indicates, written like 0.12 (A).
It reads 140 (A)
